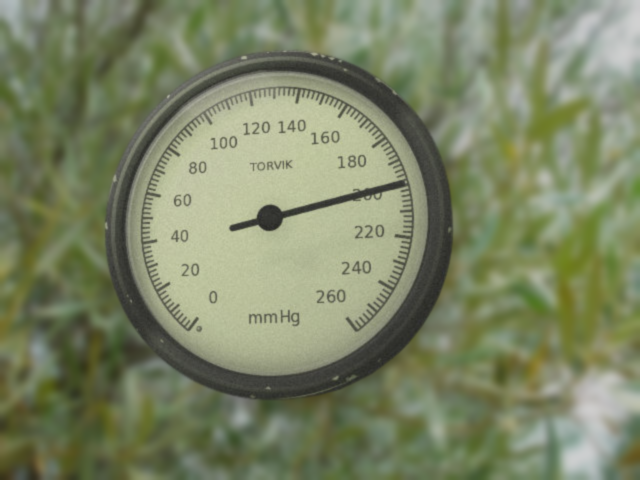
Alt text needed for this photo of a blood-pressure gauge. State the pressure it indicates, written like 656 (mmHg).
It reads 200 (mmHg)
